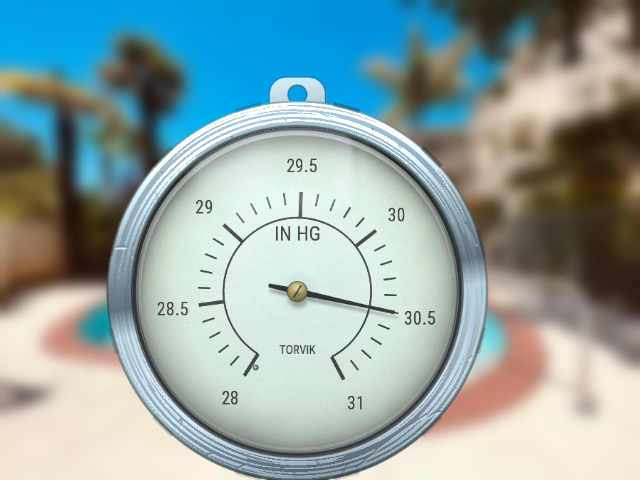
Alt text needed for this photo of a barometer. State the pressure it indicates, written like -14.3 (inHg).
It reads 30.5 (inHg)
